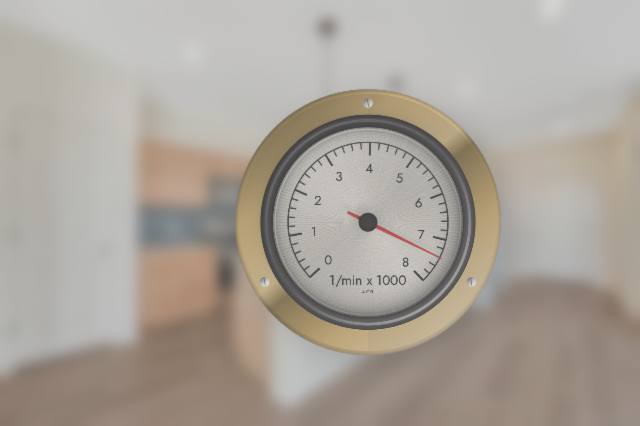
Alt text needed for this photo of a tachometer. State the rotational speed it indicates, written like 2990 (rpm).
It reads 7400 (rpm)
